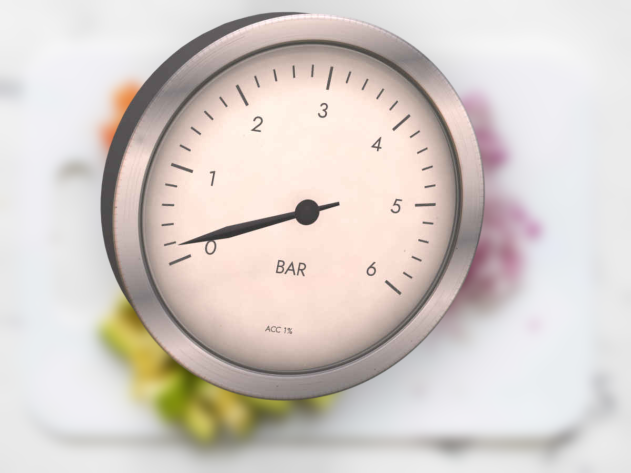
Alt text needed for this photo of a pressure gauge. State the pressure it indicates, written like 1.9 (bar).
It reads 0.2 (bar)
